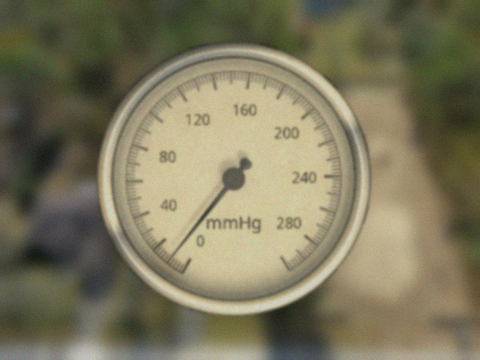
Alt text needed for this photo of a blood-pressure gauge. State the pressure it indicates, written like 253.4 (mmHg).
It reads 10 (mmHg)
